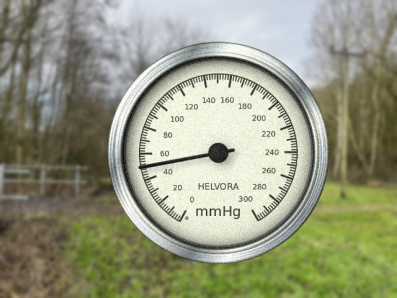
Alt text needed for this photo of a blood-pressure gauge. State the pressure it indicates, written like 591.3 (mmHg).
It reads 50 (mmHg)
